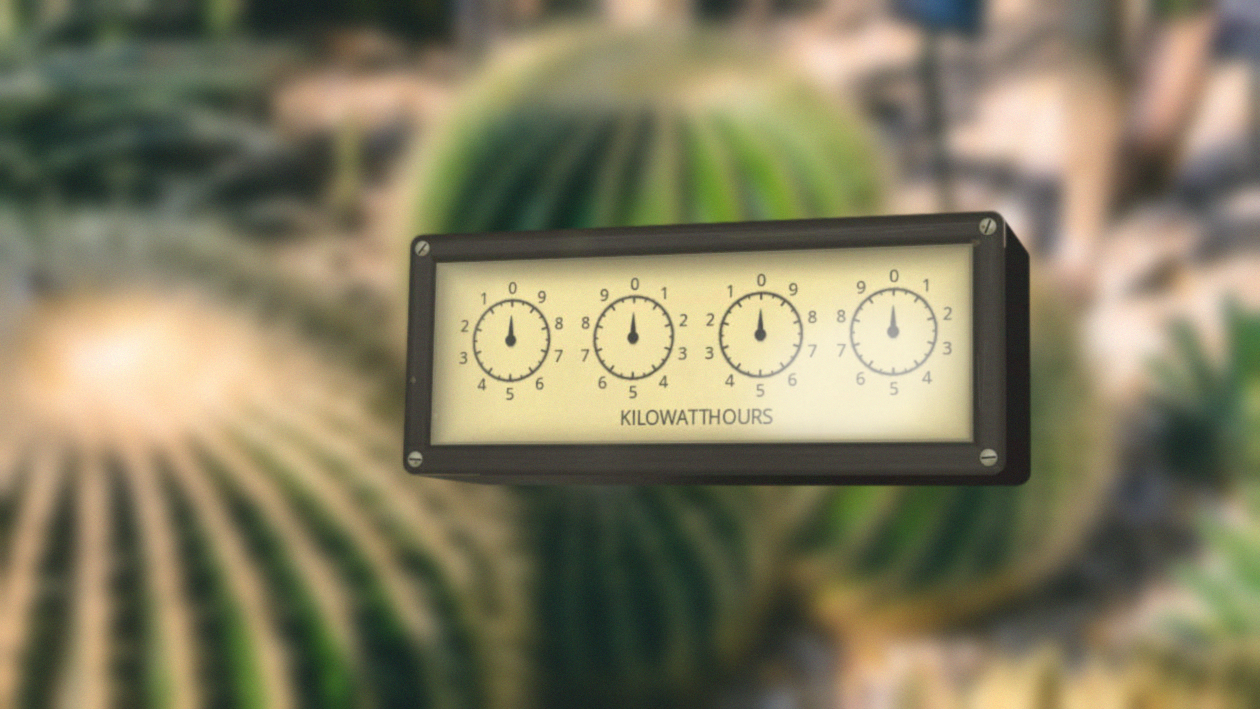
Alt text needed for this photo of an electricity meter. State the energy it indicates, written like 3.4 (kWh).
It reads 0 (kWh)
